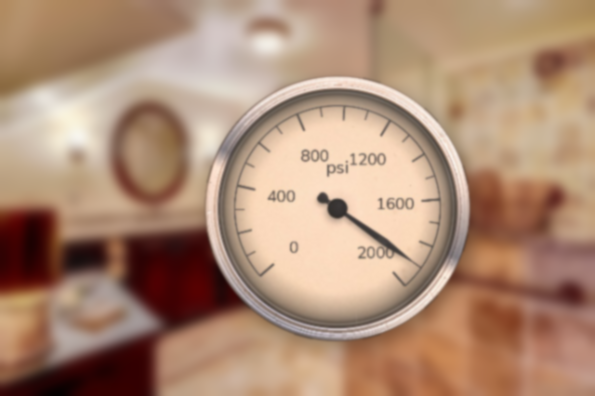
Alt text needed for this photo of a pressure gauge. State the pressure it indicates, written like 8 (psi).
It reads 1900 (psi)
